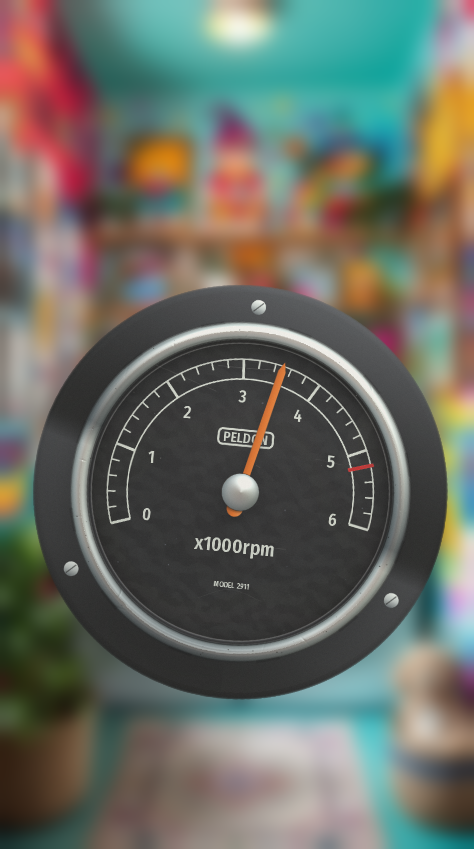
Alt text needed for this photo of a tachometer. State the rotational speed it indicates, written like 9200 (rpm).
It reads 3500 (rpm)
